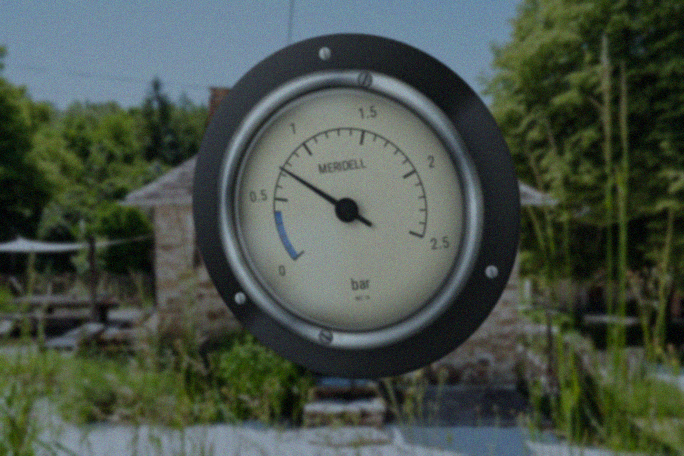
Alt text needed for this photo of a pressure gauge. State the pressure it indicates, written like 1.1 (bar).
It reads 0.75 (bar)
